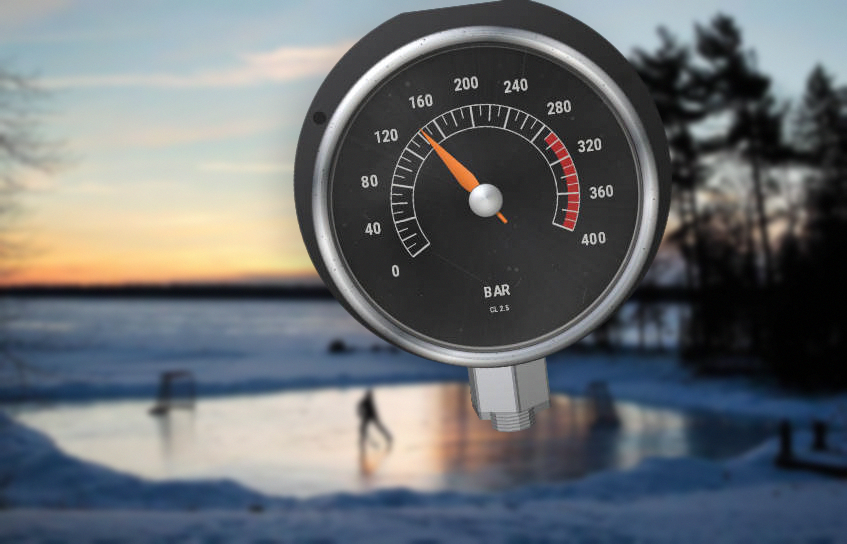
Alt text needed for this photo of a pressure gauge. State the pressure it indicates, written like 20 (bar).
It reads 145 (bar)
